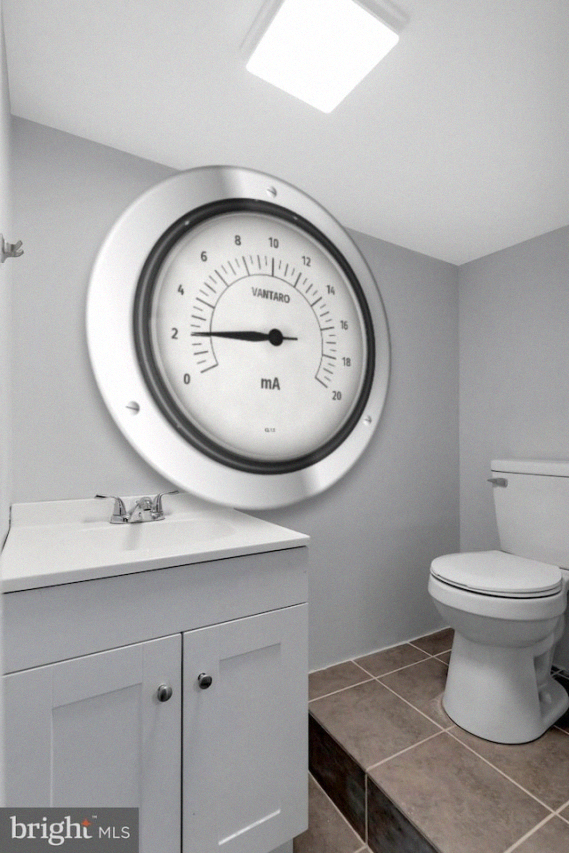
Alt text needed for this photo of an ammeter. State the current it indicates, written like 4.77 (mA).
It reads 2 (mA)
